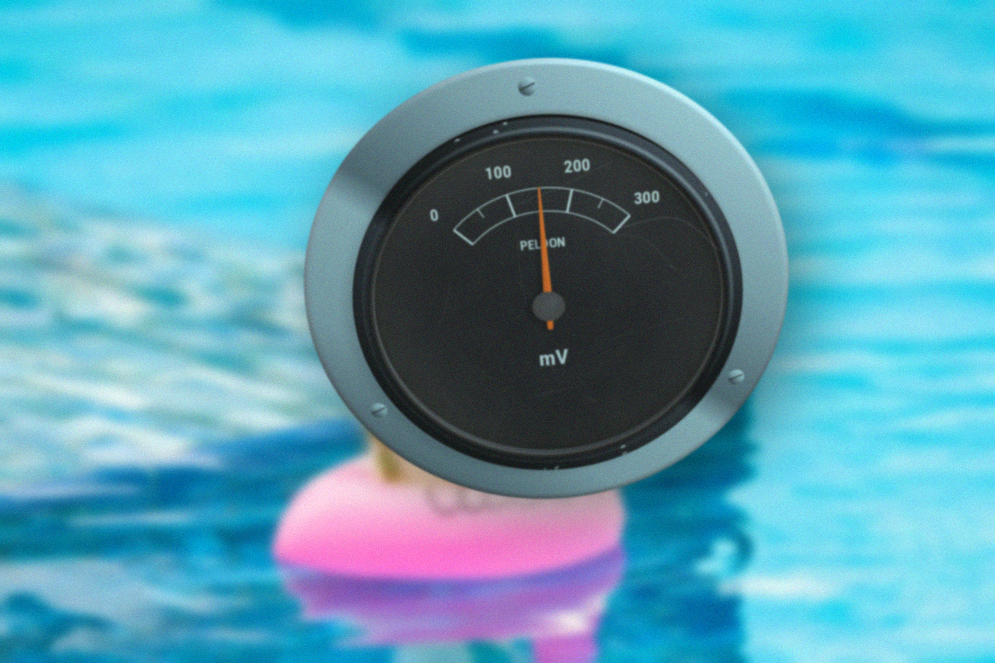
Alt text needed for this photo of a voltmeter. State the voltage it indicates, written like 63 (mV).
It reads 150 (mV)
